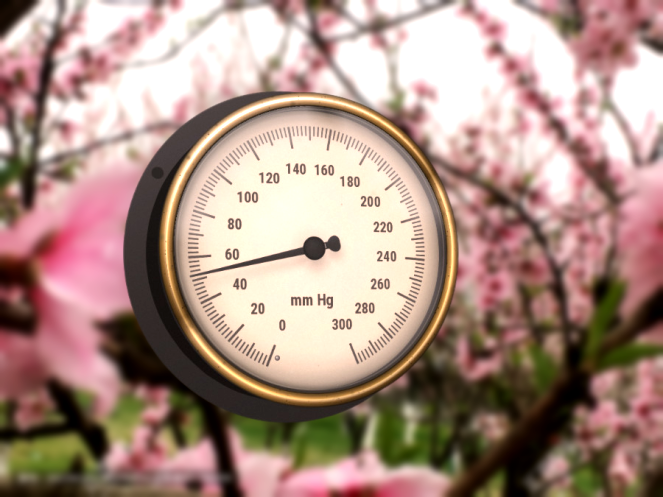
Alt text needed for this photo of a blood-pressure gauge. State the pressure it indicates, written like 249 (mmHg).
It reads 52 (mmHg)
